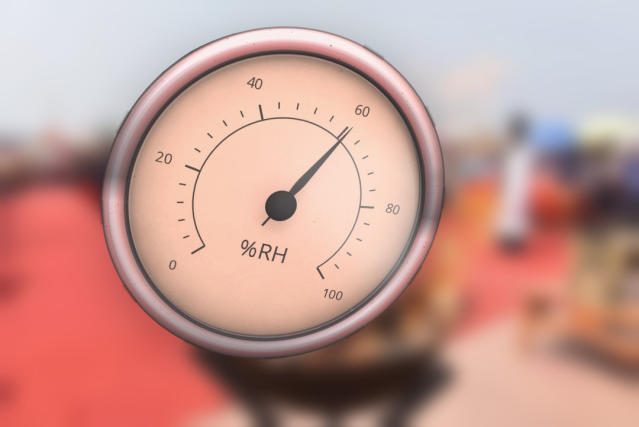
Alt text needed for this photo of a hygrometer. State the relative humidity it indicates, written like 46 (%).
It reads 60 (%)
